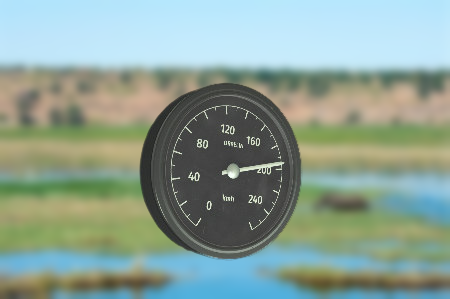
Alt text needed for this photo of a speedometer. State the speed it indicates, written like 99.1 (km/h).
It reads 195 (km/h)
